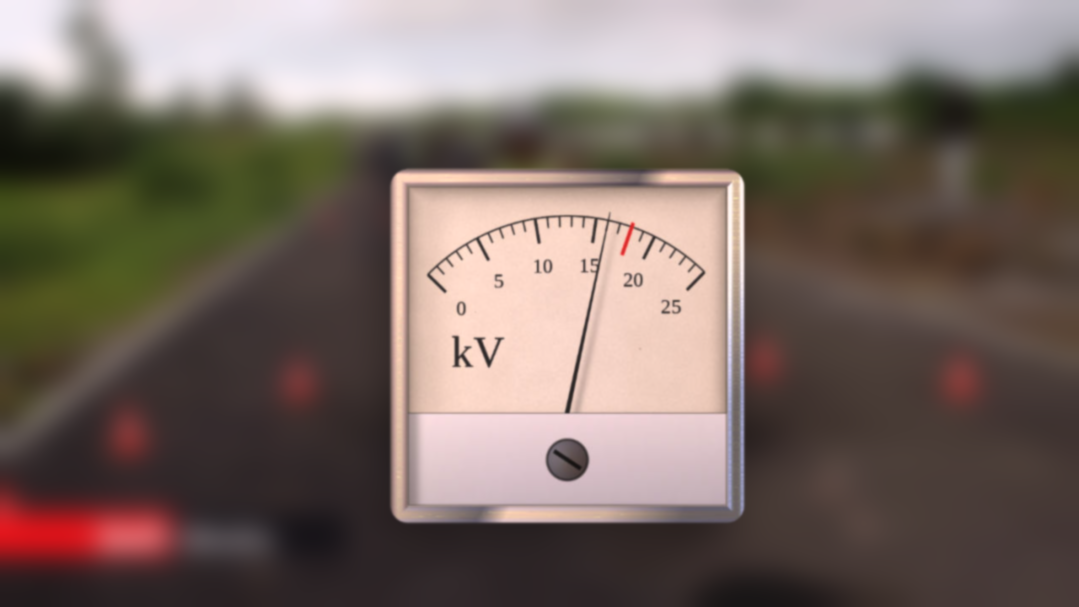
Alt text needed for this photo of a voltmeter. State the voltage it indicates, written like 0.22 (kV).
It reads 16 (kV)
